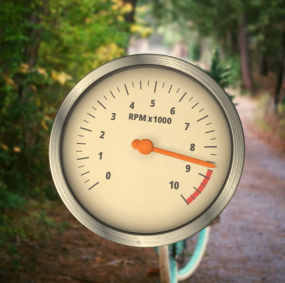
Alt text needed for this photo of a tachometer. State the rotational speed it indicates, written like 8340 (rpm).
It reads 8625 (rpm)
